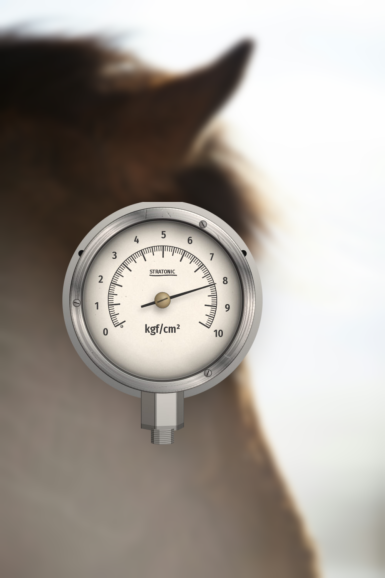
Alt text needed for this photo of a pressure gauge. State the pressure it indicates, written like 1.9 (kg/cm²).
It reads 8 (kg/cm²)
